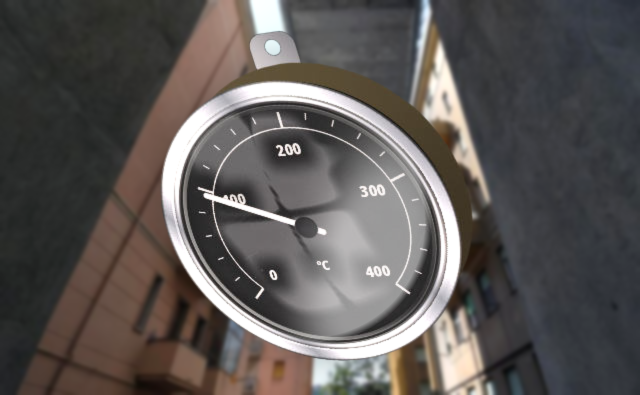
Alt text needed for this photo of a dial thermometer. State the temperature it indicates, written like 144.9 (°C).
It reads 100 (°C)
